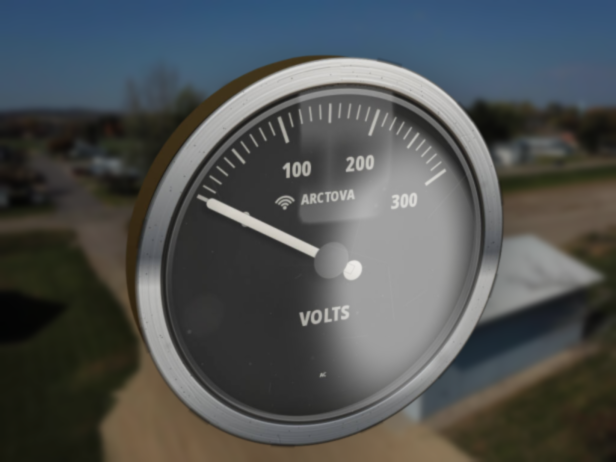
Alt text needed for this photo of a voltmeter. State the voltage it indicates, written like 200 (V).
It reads 0 (V)
